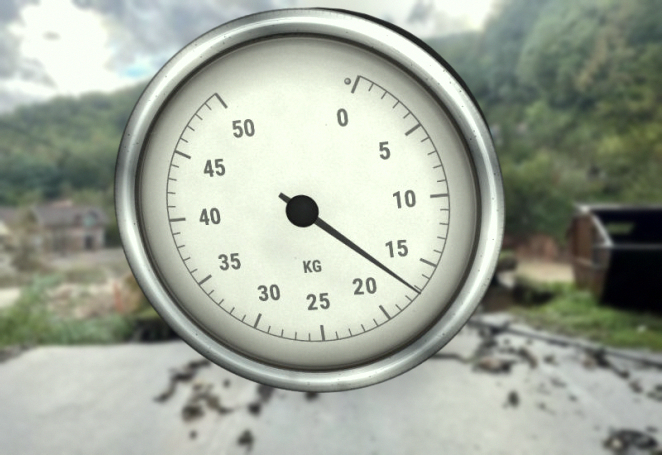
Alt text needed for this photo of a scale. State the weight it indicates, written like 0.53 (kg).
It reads 17 (kg)
